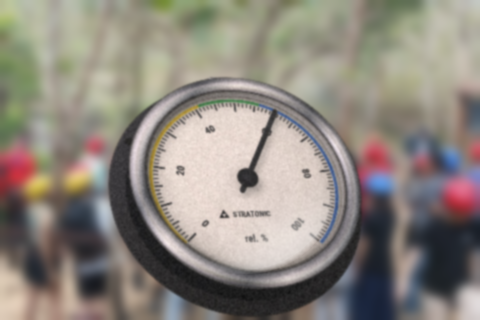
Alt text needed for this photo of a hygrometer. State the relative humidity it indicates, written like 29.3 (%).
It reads 60 (%)
